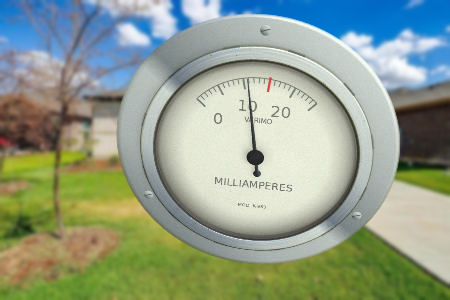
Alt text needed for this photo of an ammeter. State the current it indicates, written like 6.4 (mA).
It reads 11 (mA)
